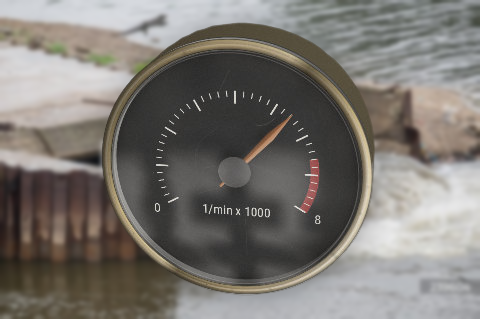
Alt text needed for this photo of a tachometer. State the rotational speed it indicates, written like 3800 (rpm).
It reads 5400 (rpm)
